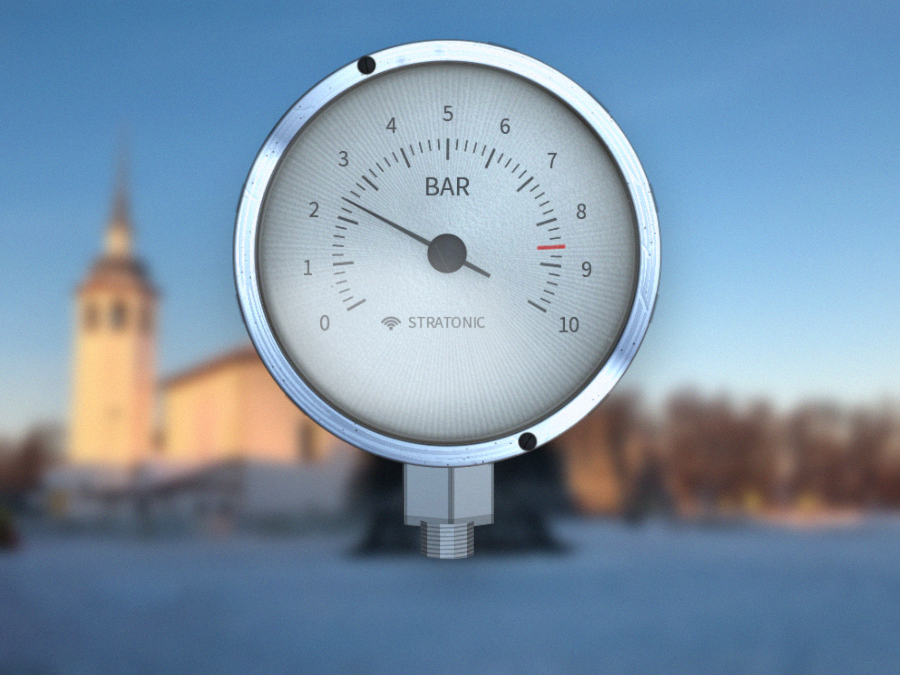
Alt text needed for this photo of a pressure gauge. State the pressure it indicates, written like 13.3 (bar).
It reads 2.4 (bar)
